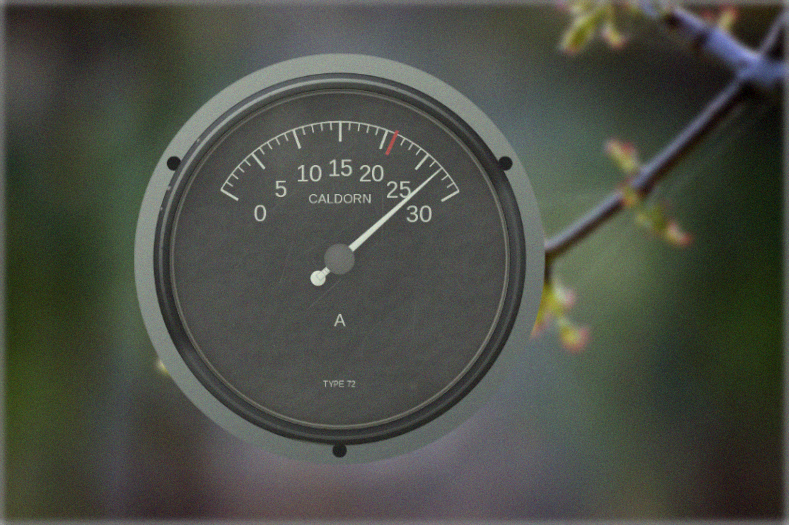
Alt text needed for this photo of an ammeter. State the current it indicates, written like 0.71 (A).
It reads 27 (A)
